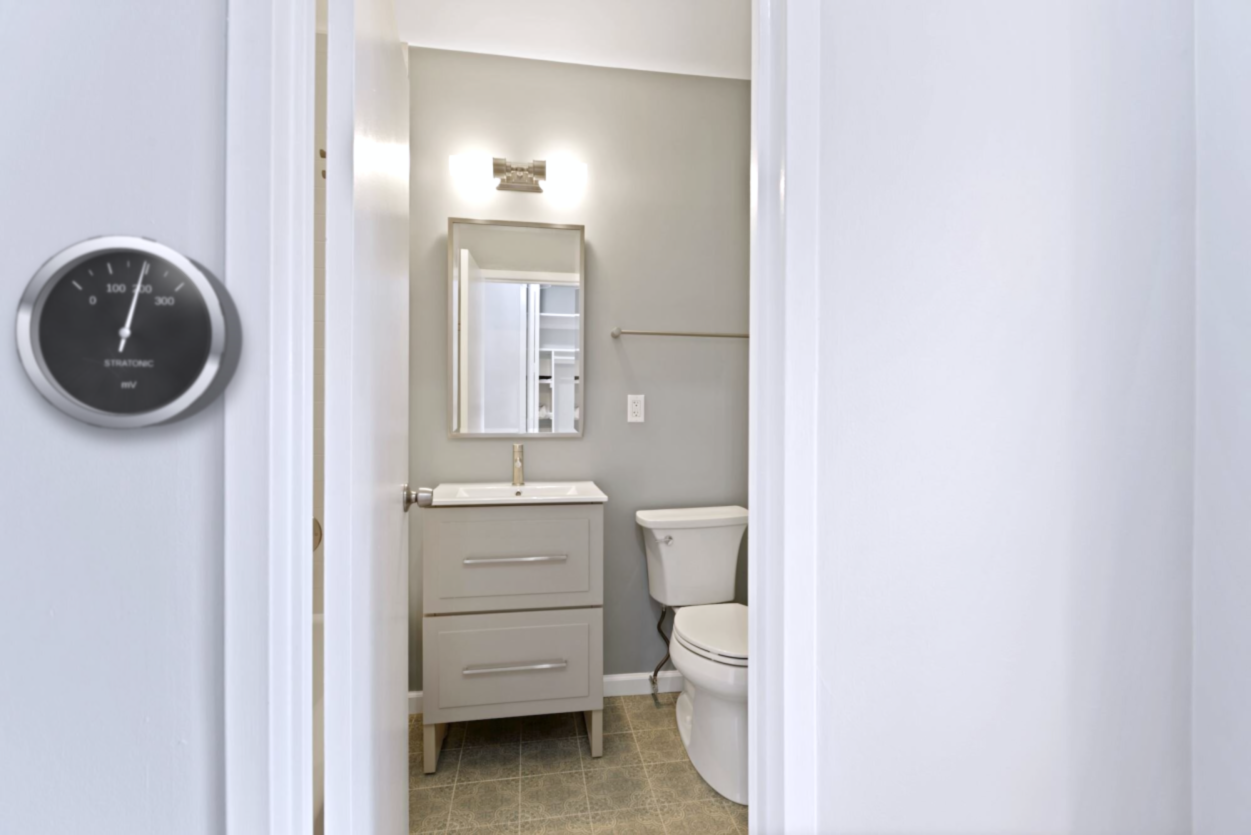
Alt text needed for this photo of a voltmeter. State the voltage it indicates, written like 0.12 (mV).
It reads 200 (mV)
